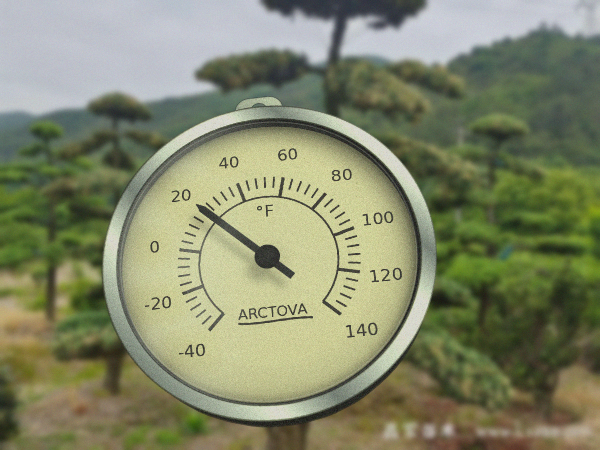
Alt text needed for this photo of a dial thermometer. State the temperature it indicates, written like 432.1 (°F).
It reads 20 (°F)
